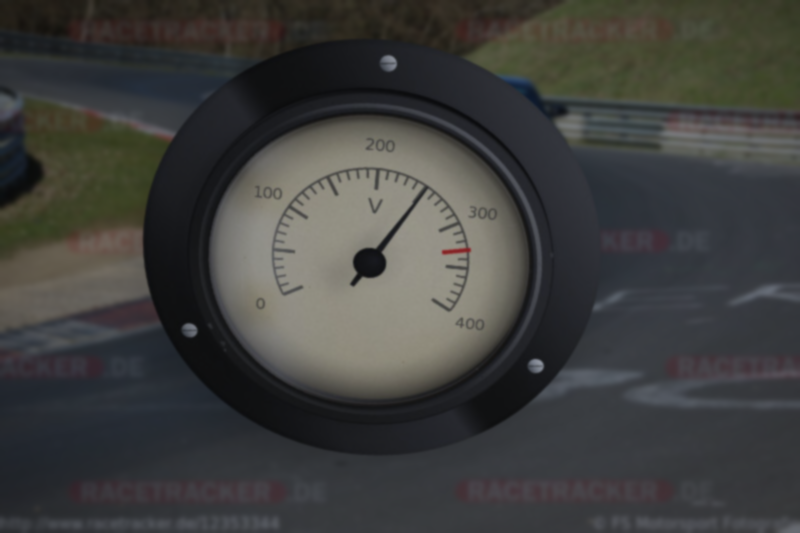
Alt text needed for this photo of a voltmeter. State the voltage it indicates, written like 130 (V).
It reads 250 (V)
